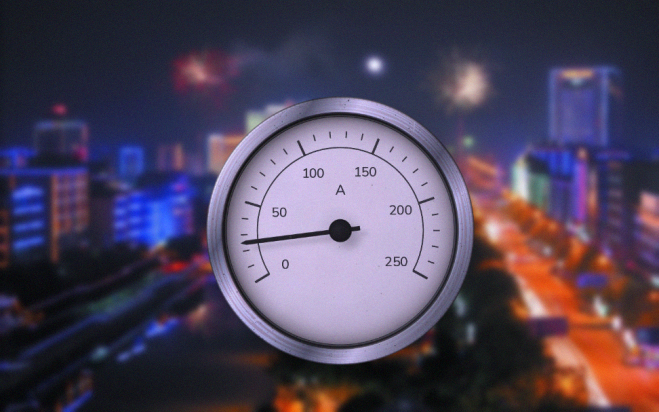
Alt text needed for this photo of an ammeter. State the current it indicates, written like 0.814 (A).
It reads 25 (A)
